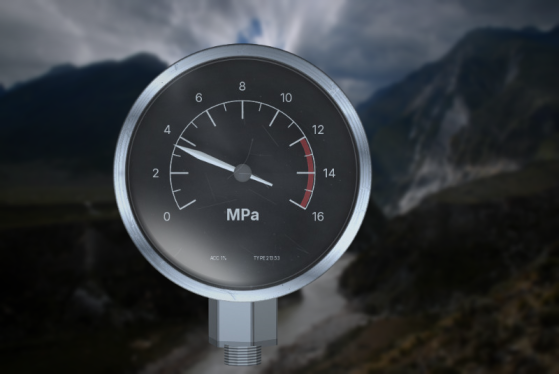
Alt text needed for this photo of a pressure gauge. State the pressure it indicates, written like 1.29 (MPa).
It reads 3.5 (MPa)
